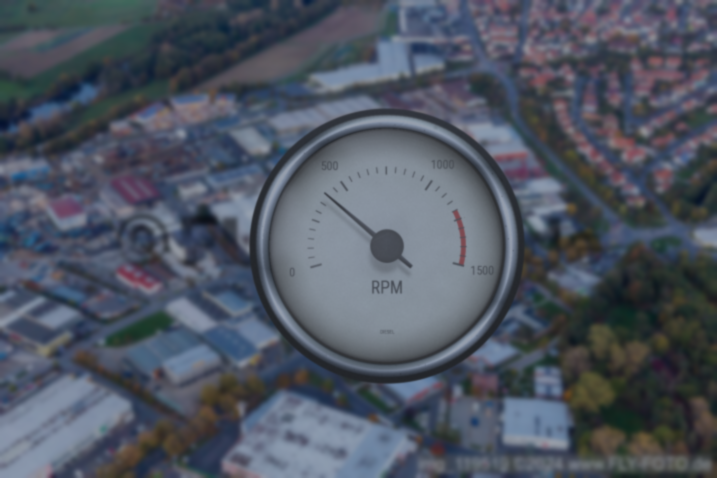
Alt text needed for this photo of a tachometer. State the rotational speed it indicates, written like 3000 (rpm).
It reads 400 (rpm)
